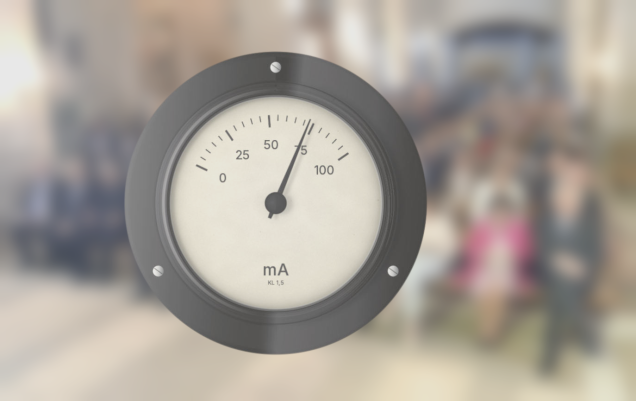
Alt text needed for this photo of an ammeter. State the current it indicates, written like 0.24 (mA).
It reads 72.5 (mA)
